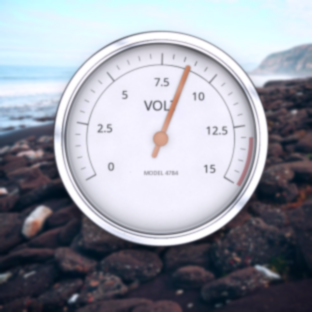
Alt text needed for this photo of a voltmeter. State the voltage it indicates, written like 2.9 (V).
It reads 8.75 (V)
